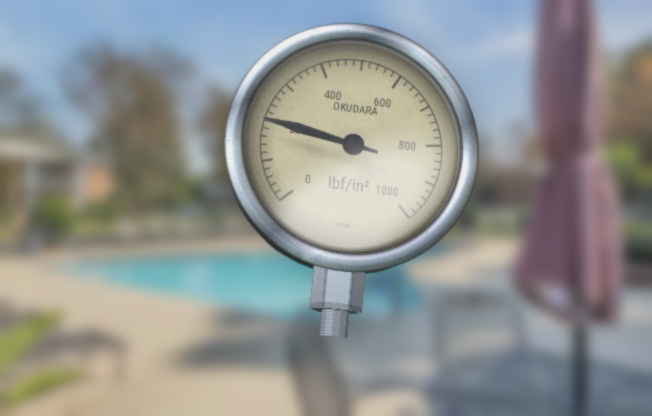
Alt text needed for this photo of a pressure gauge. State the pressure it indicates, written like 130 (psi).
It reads 200 (psi)
